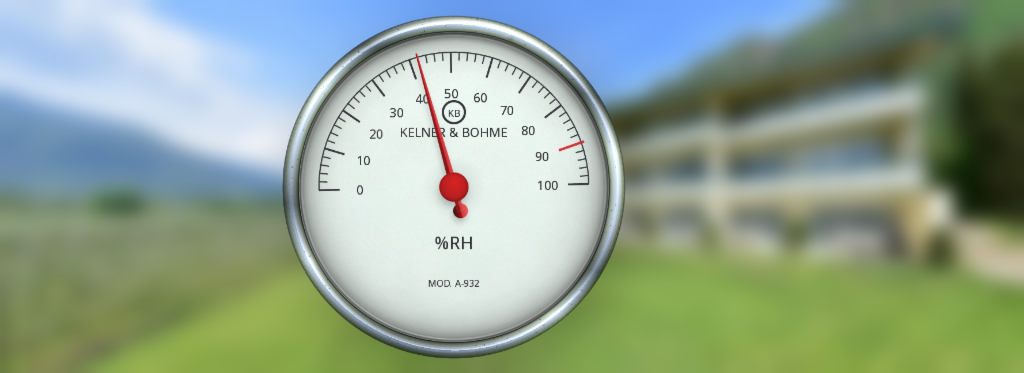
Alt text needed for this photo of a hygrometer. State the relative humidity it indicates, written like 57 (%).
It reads 42 (%)
